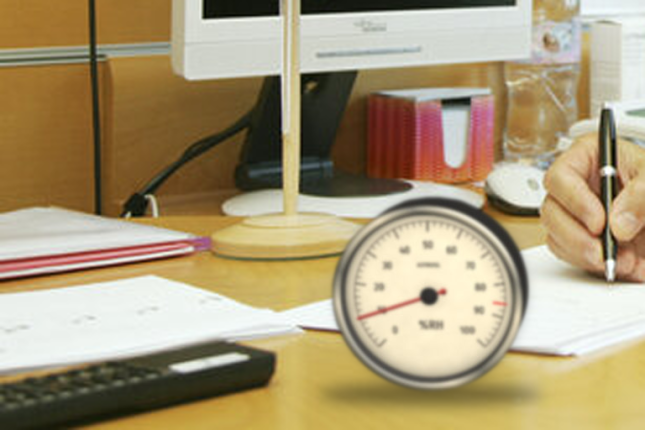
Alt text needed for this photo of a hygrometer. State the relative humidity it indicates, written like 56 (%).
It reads 10 (%)
